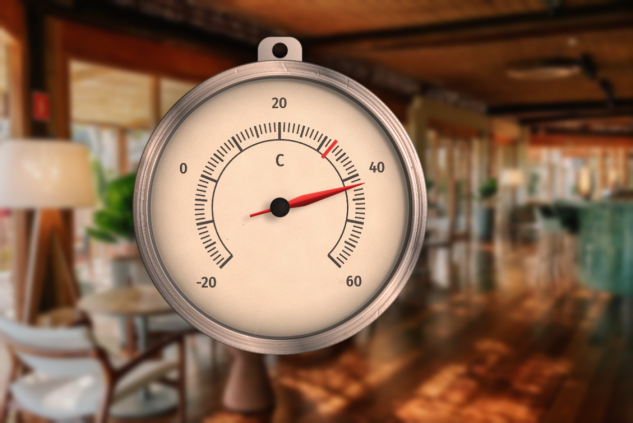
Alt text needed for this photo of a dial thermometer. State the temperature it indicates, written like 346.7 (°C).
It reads 42 (°C)
